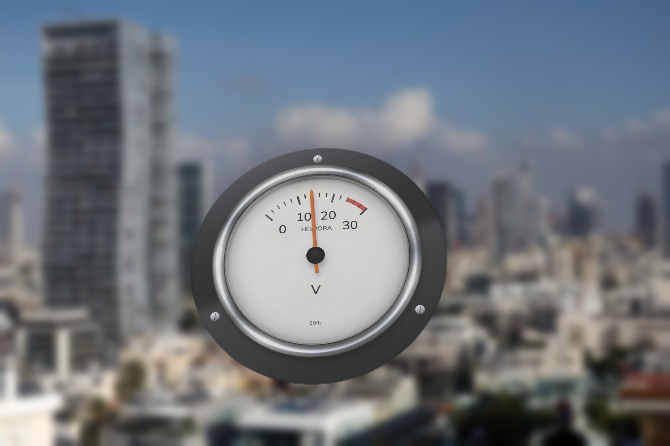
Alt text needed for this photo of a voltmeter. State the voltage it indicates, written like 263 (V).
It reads 14 (V)
